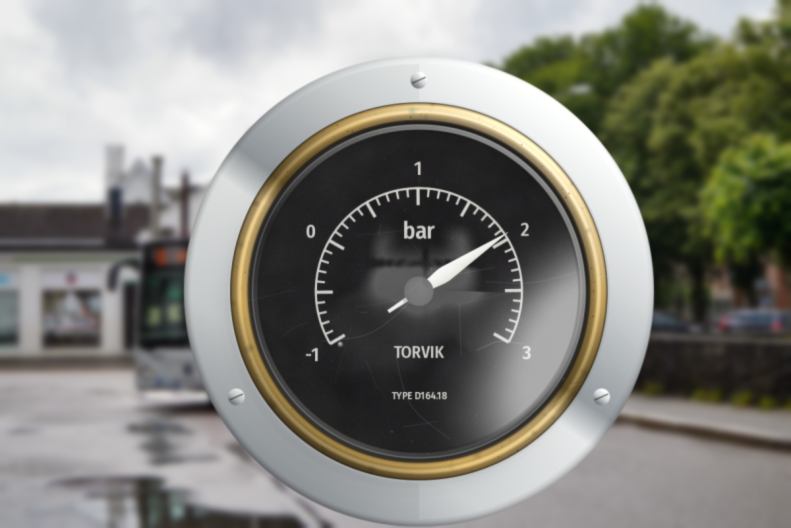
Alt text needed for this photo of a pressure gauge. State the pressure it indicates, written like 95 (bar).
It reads 1.95 (bar)
